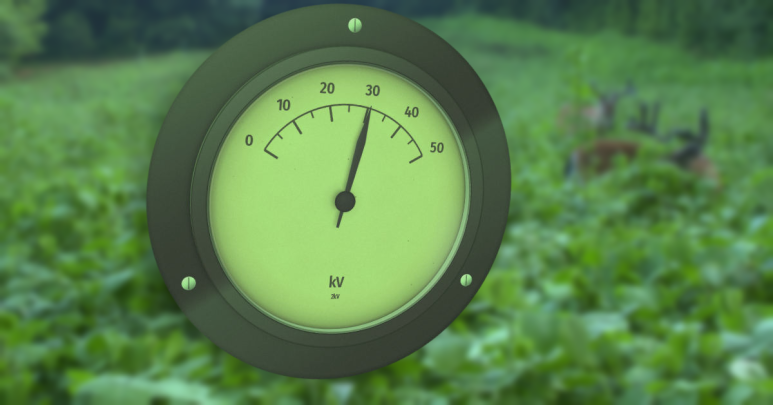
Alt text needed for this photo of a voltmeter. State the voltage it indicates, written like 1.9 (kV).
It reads 30 (kV)
